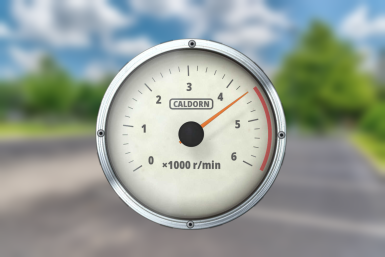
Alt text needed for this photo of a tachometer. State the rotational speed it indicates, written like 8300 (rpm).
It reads 4400 (rpm)
